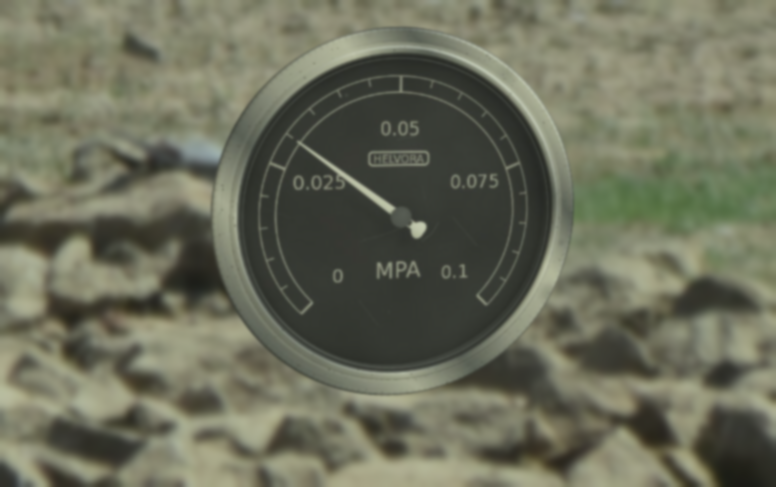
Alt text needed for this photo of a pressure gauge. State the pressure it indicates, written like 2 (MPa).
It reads 0.03 (MPa)
